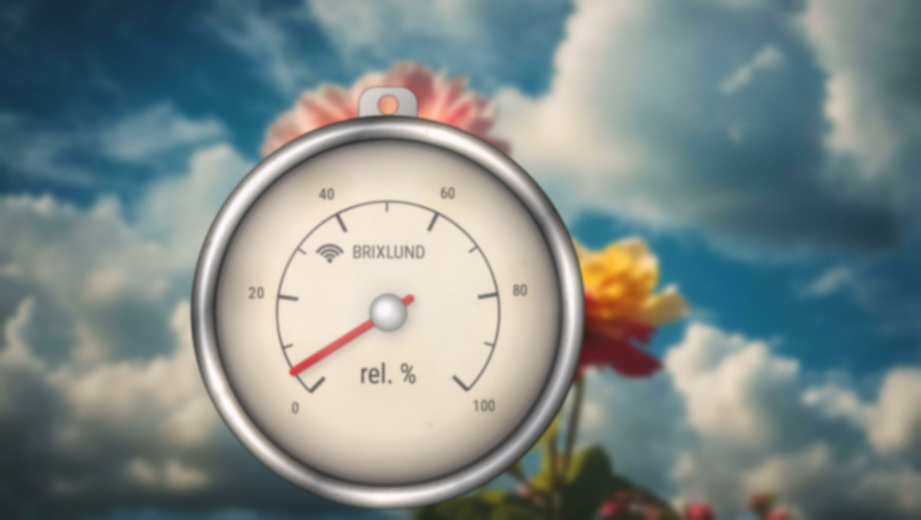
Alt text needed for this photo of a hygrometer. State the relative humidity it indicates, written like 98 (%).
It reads 5 (%)
